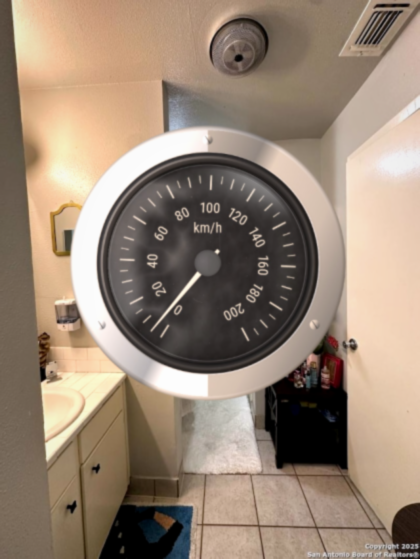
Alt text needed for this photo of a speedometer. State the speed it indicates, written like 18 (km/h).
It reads 5 (km/h)
